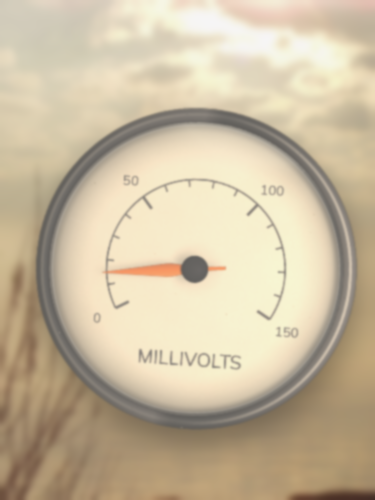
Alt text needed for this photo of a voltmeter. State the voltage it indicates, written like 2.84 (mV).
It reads 15 (mV)
